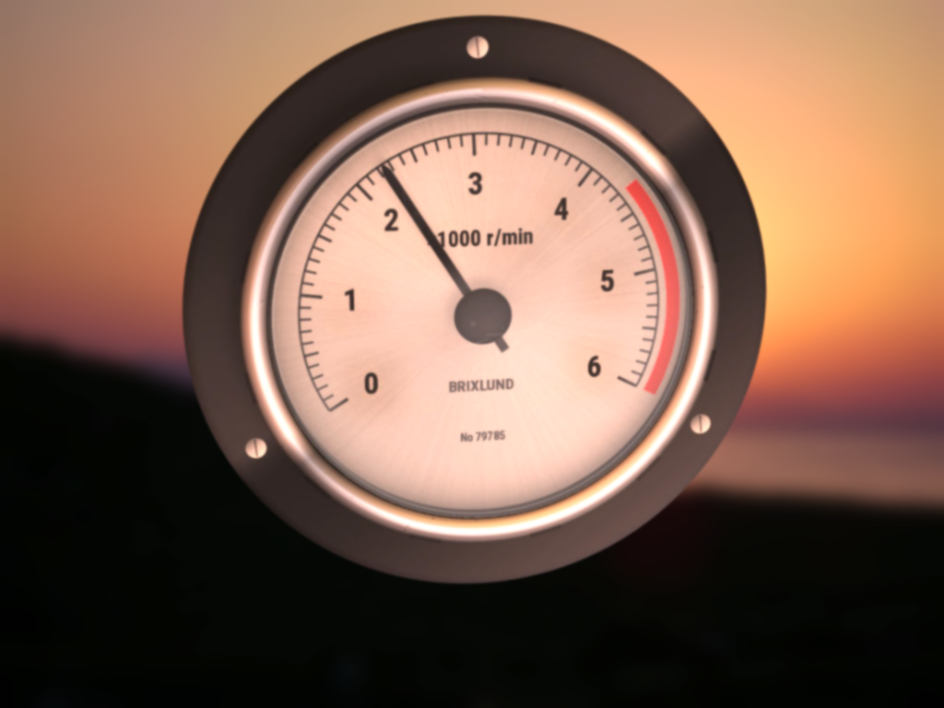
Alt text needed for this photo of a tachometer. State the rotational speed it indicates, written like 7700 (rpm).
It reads 2250 (rpm)
